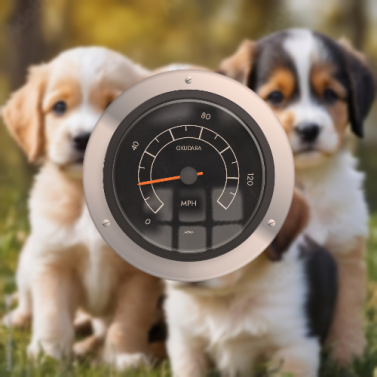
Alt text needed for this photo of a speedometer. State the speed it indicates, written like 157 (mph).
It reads 20 (mph)
